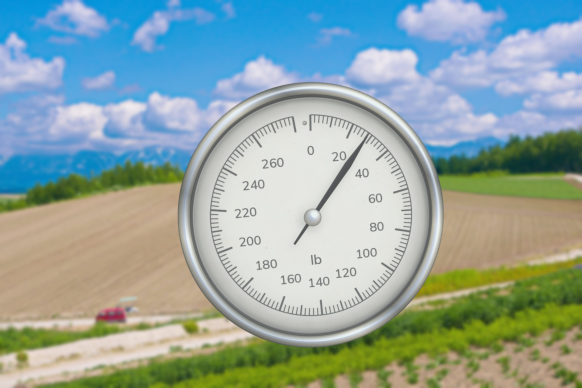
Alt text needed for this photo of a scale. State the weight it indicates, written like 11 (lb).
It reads 28 (lb)
